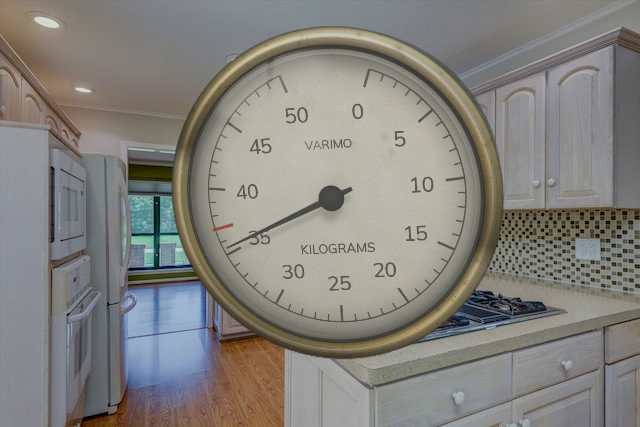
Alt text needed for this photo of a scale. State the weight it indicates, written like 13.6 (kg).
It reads 35.5 (kg)
